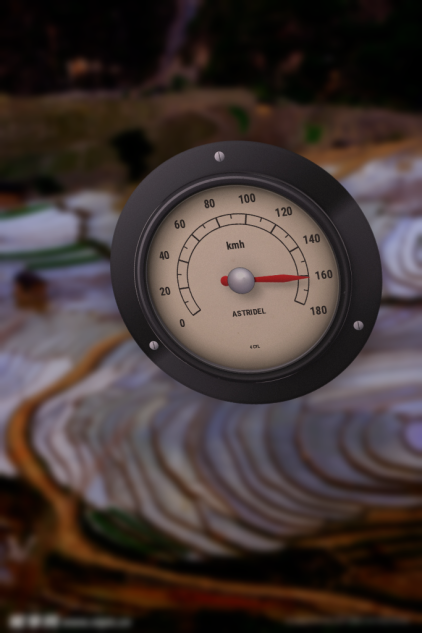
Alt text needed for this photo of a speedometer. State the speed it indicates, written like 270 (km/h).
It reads 160 (km/h)
